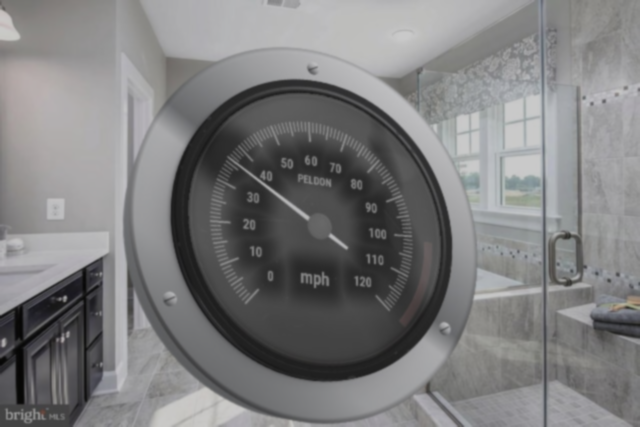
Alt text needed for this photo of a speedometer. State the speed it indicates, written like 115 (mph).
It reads 35 (mph)
